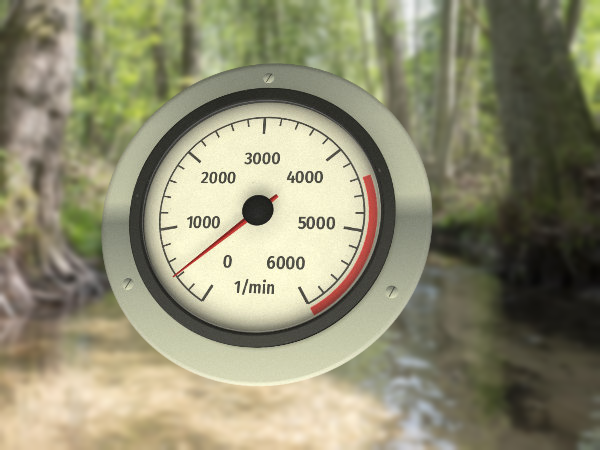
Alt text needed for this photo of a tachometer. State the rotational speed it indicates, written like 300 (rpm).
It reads 400 (rpm)
